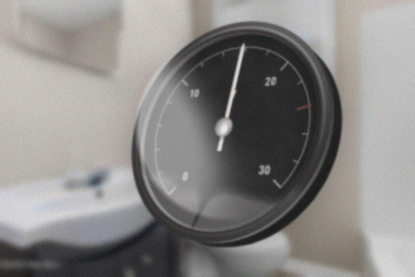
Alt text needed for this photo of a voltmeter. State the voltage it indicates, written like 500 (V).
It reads 16 (V)
